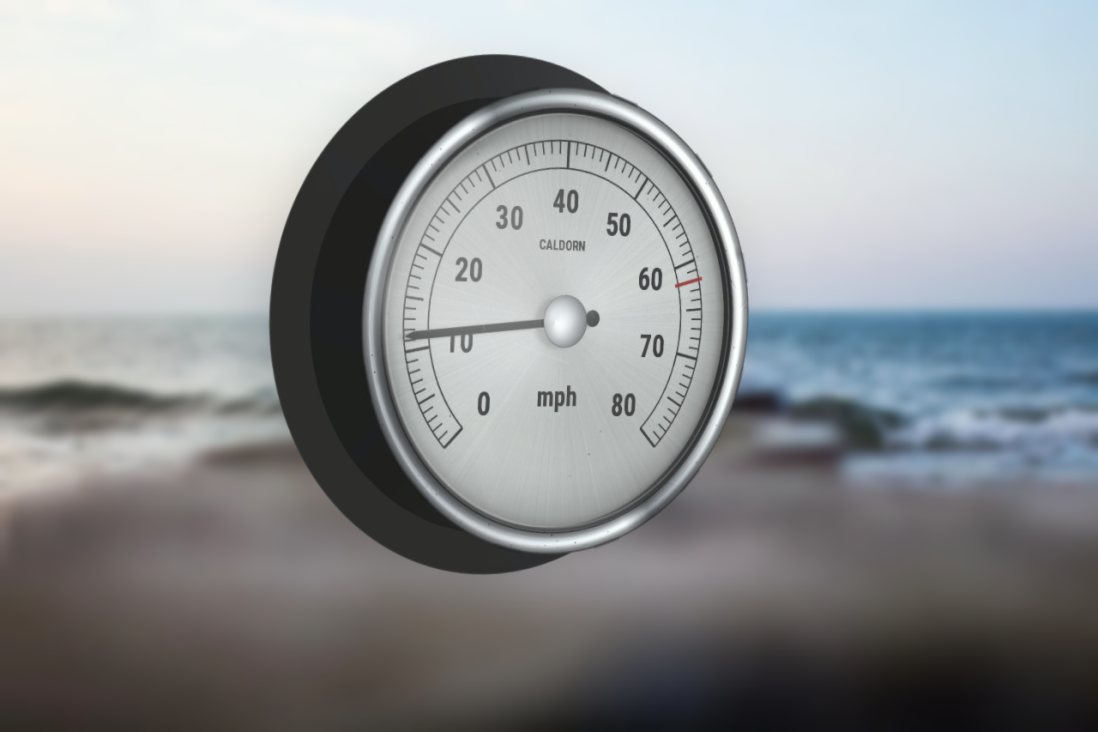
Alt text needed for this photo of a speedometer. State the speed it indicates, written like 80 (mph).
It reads 11.5 (mph)
